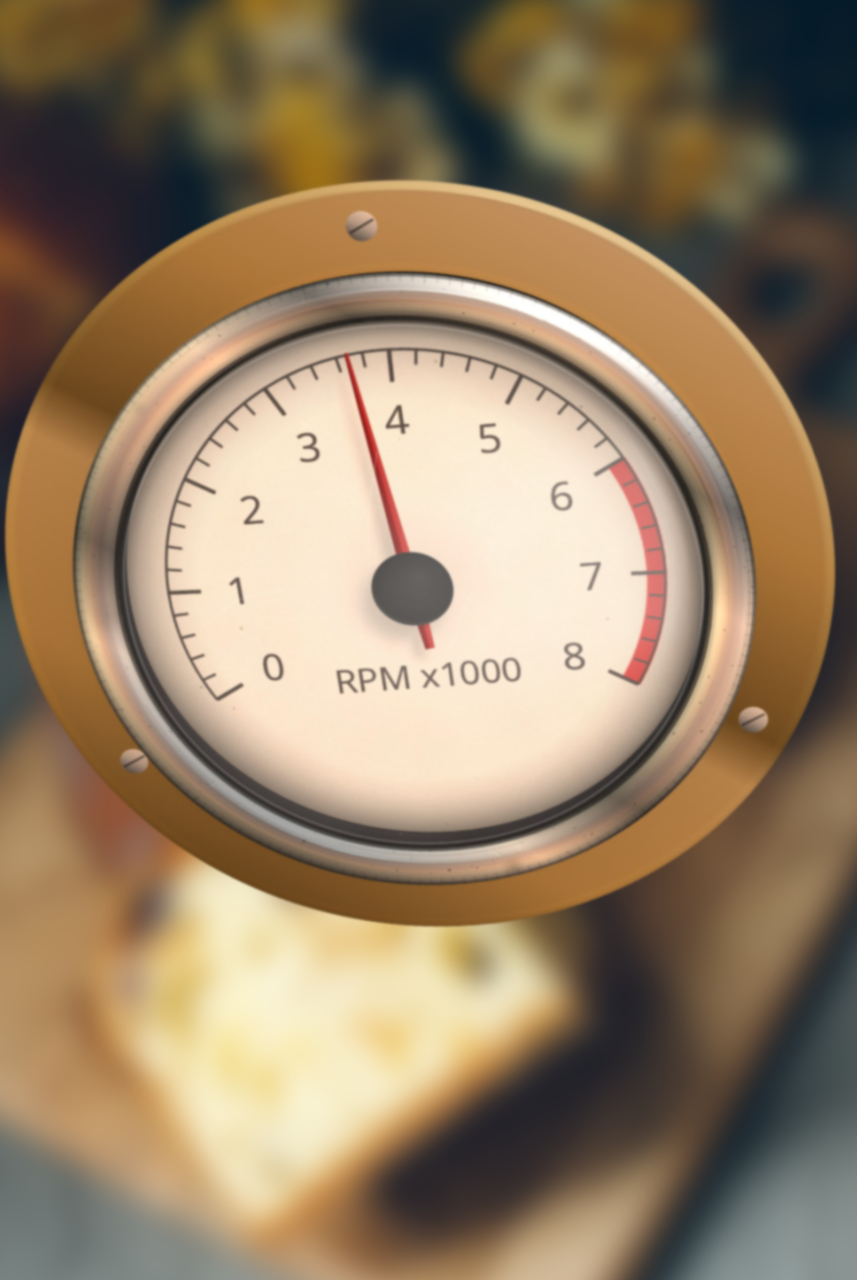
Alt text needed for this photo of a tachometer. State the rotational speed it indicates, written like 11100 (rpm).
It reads 3700 (rpm)
